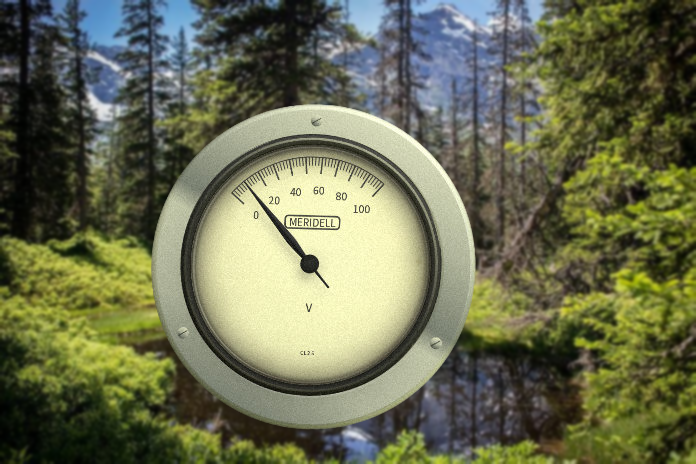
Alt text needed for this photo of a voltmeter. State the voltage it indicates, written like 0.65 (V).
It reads 10 (V)
